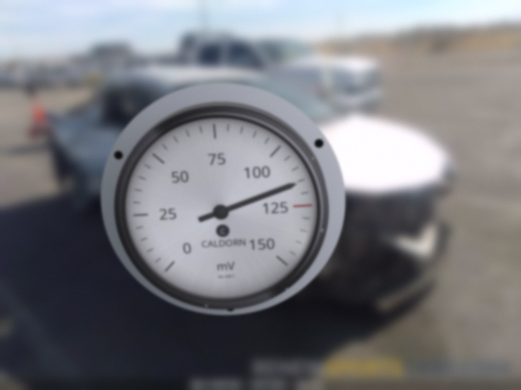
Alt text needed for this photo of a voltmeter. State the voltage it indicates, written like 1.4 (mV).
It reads 115 (mV)
